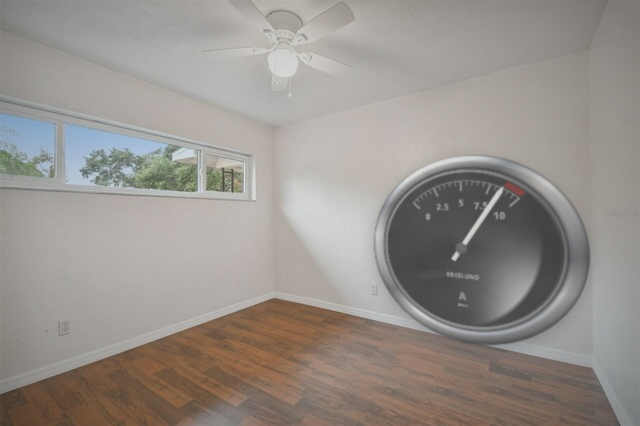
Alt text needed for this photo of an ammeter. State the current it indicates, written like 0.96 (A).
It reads 8.5 (A)
